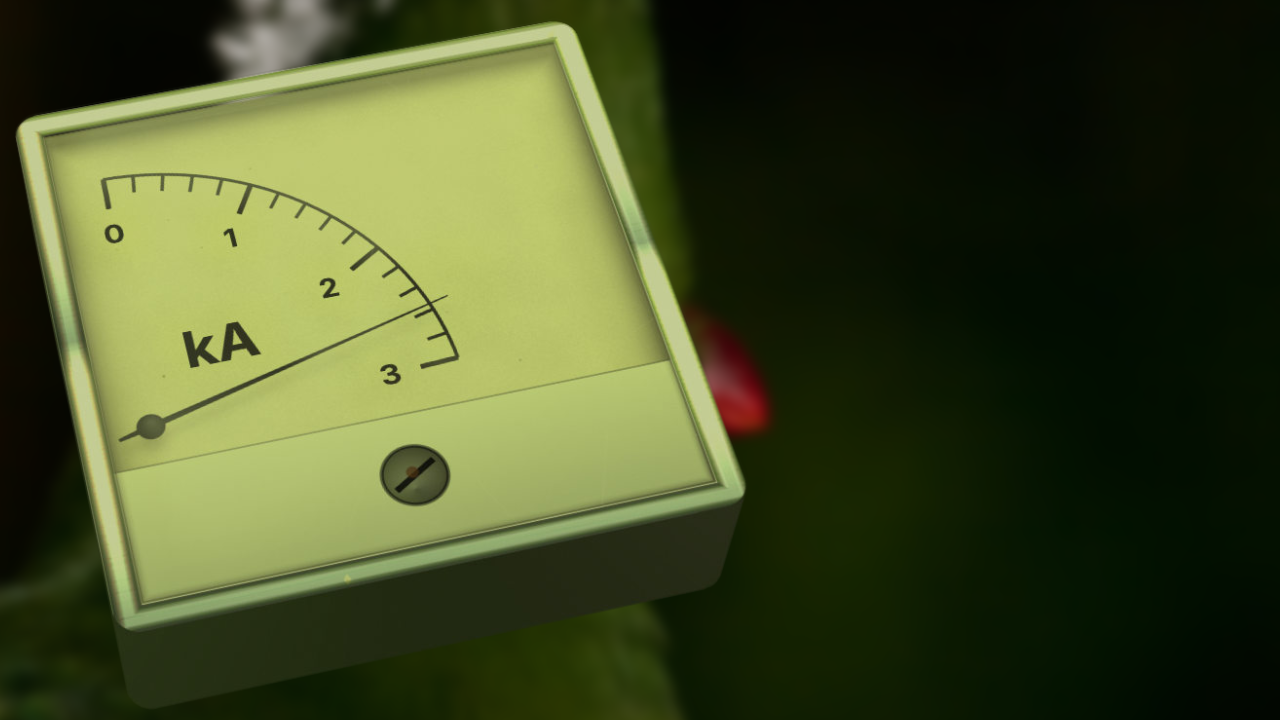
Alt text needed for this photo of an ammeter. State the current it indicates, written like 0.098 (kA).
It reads 2.6 (kA)
